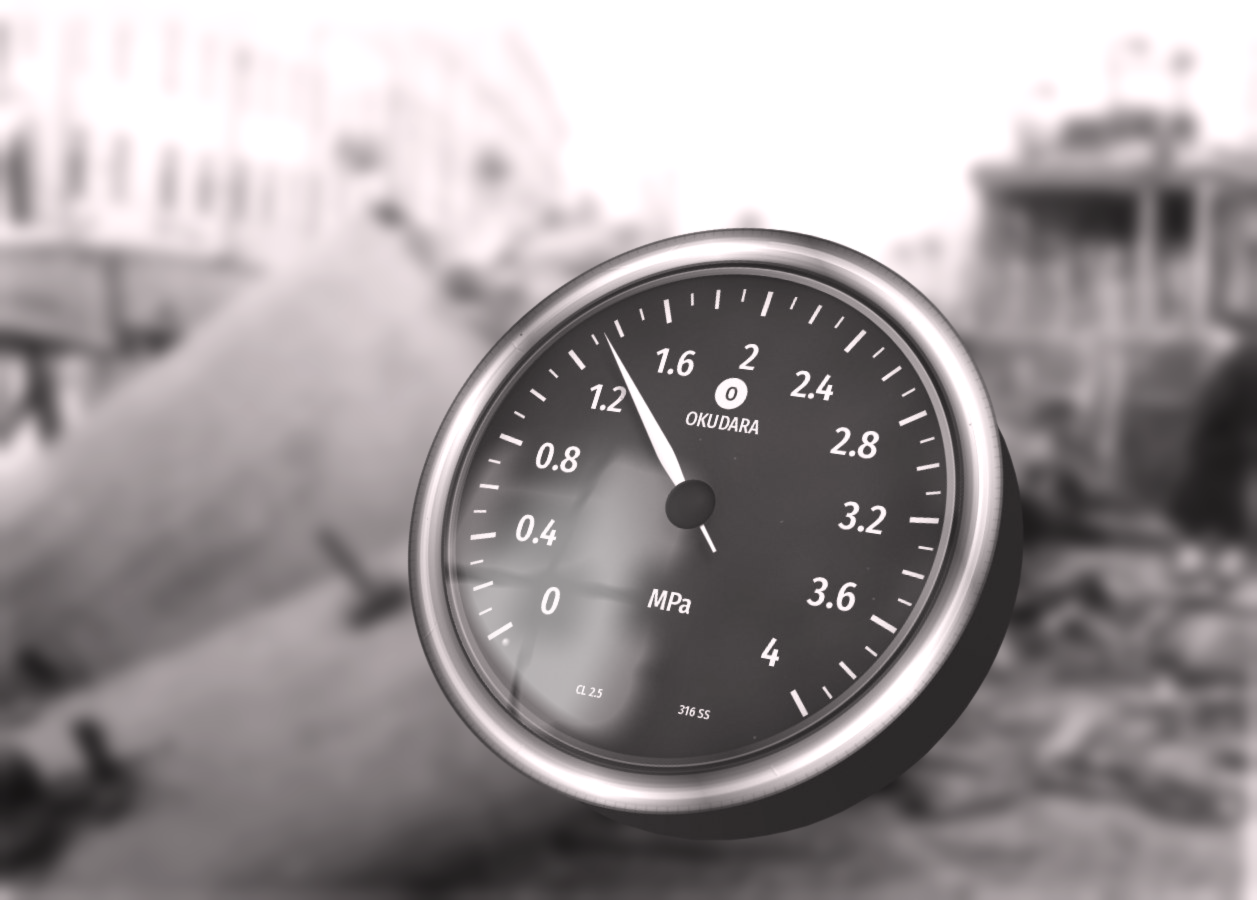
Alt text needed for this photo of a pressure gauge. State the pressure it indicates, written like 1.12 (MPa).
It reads 1.35 (MPa)
